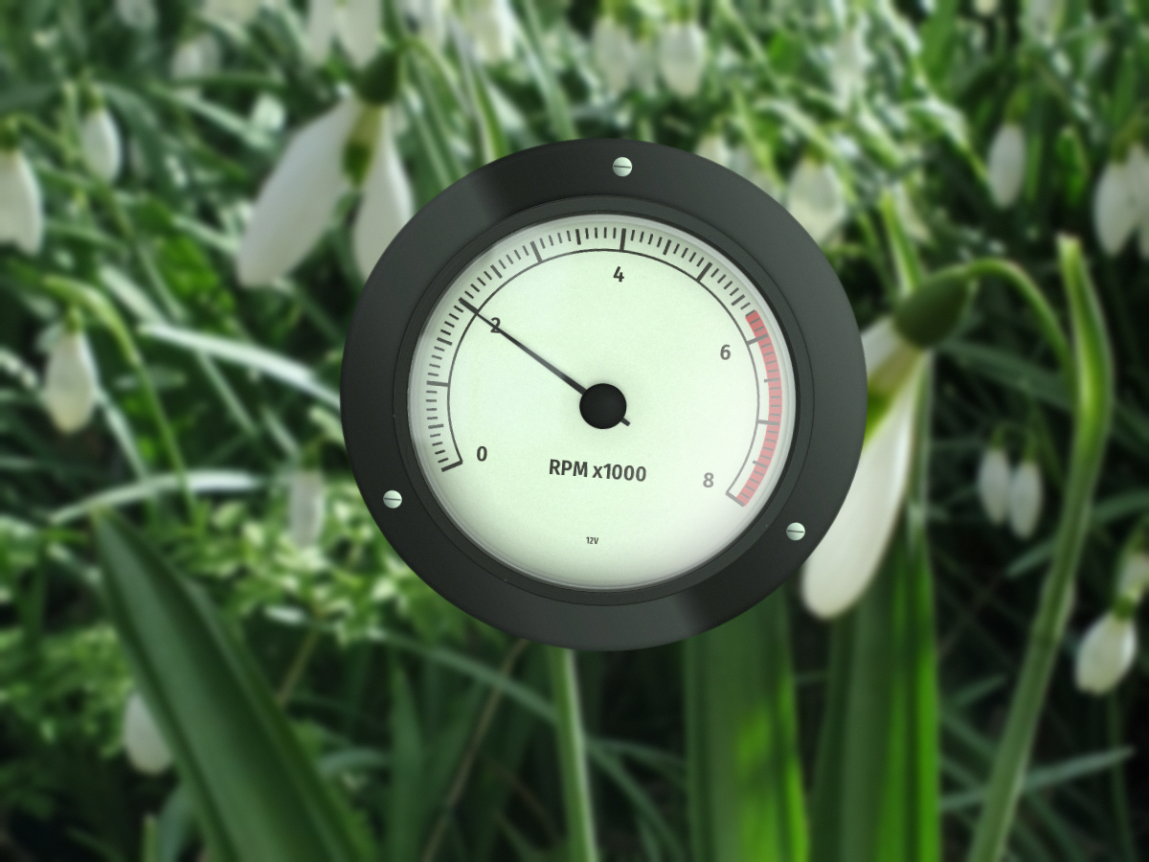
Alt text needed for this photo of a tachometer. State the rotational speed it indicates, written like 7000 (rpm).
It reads 2000 (rpm)
